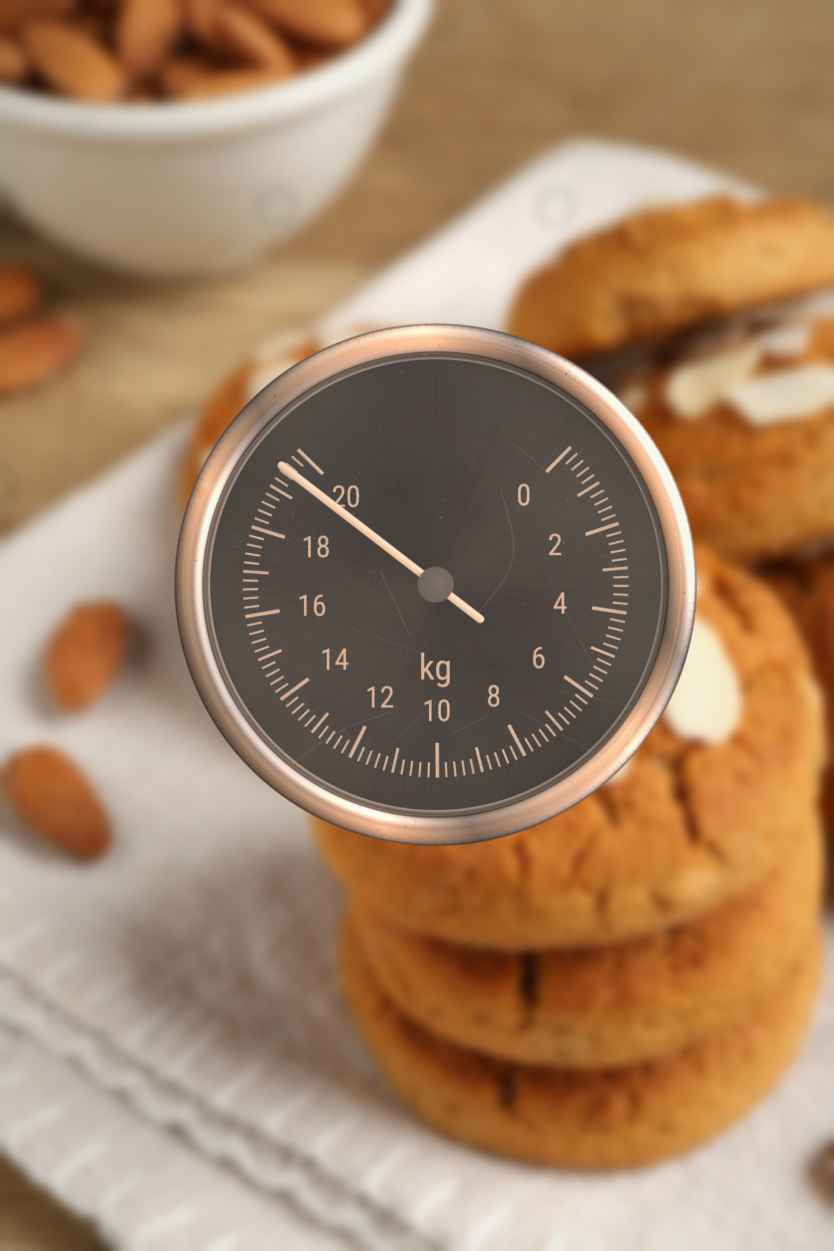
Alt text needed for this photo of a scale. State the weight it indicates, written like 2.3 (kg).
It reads 19.5 (kg)
